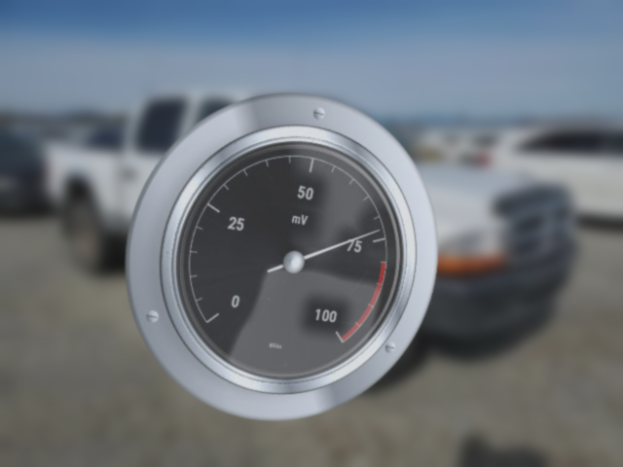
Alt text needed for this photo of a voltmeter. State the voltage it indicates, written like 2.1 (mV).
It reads 72.5 (mV)
